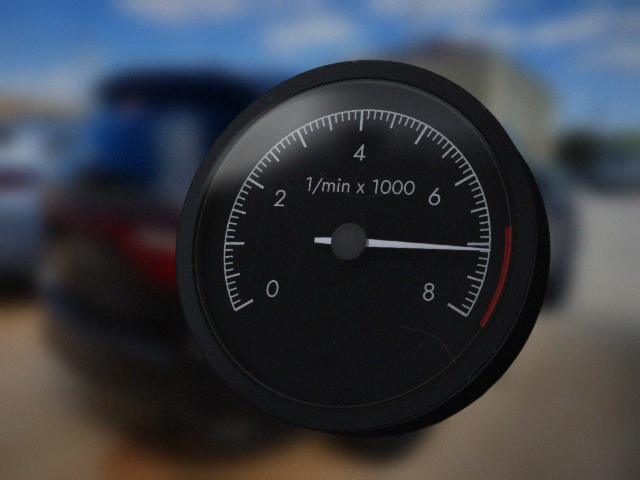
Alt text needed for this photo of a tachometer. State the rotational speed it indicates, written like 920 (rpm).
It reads 7100 (rpm)
